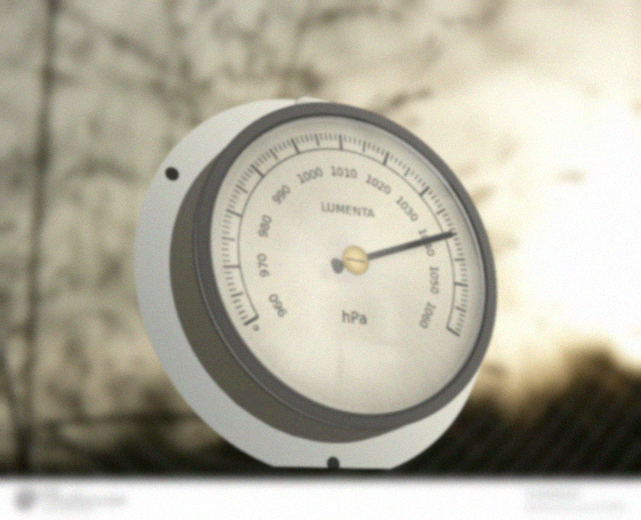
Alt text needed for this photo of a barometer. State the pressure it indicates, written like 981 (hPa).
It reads 1040 (hPa)
